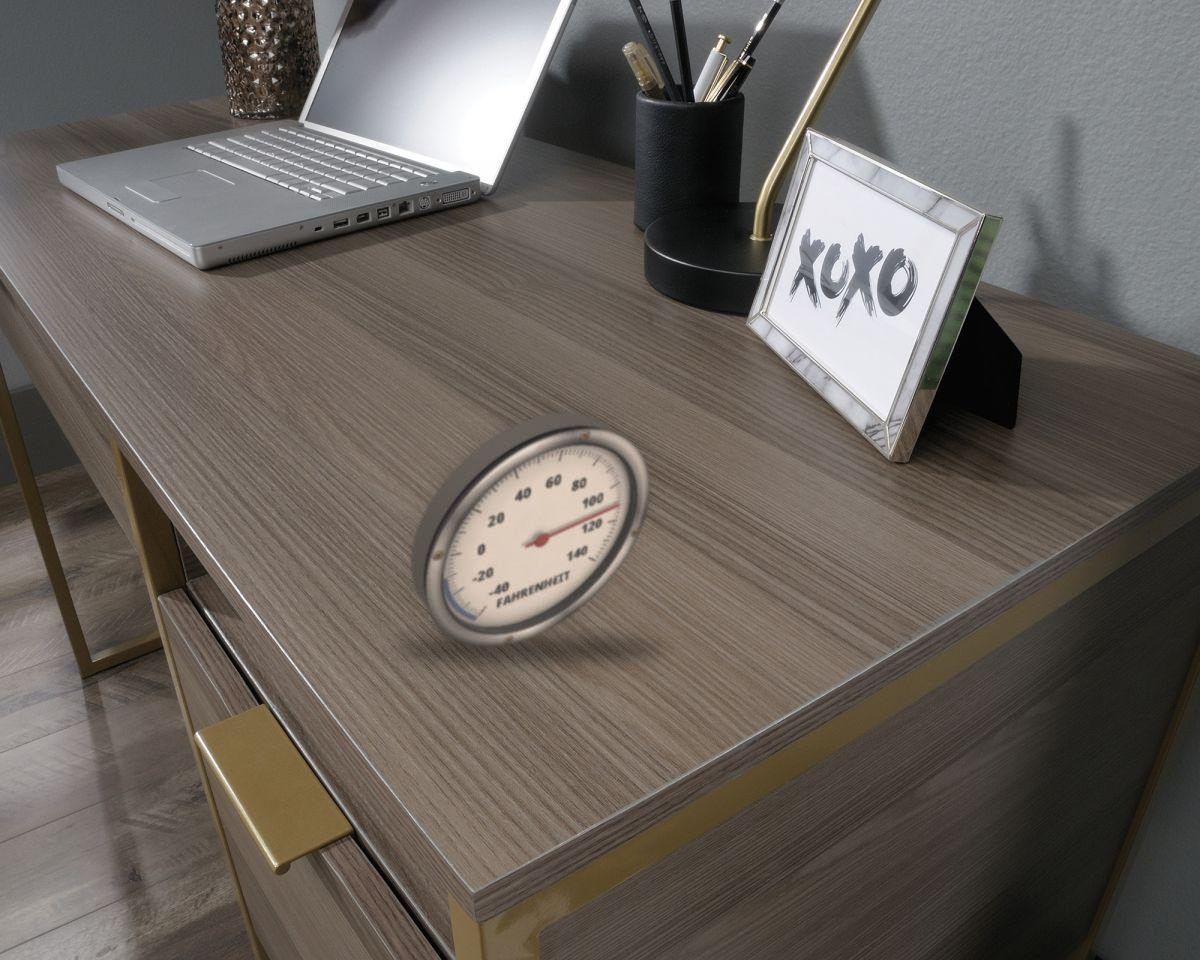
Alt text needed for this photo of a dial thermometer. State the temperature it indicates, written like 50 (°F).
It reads 110 (°F)
